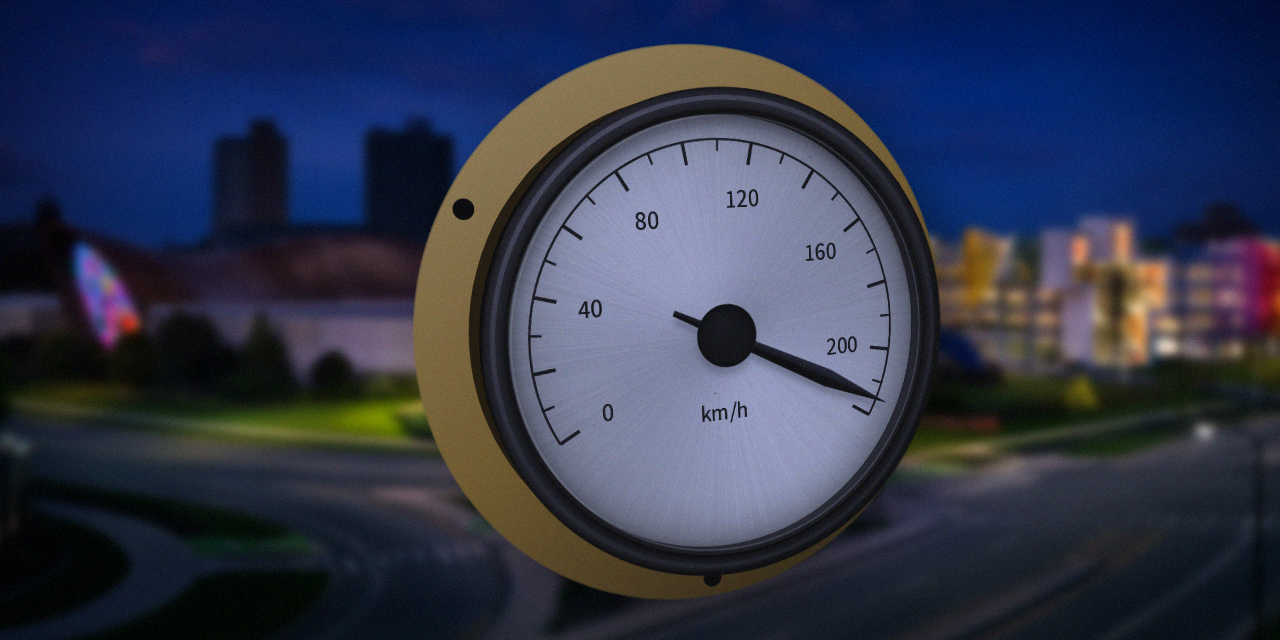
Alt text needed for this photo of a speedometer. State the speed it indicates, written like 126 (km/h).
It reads 215 (km/h)
